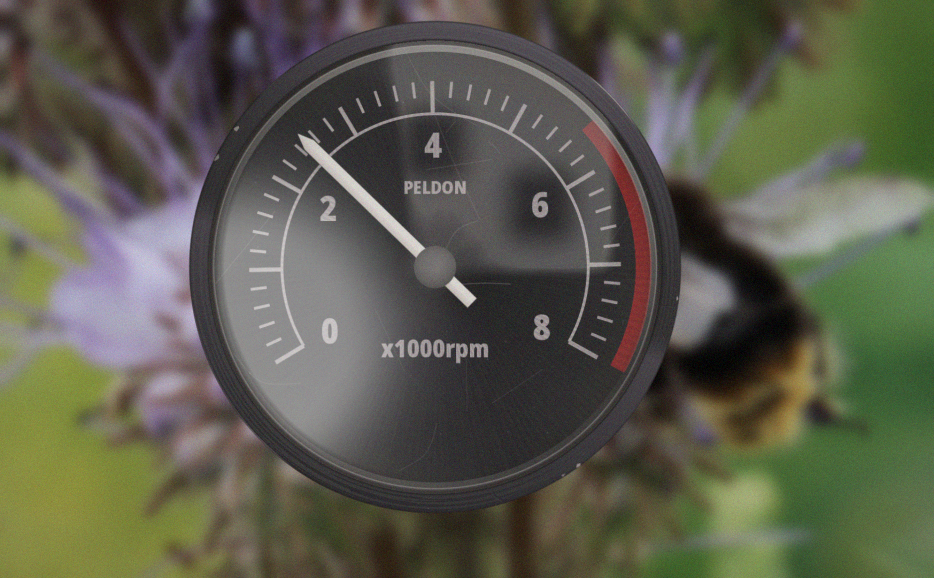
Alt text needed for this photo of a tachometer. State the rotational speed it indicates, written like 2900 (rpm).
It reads 2500 (rpm)
